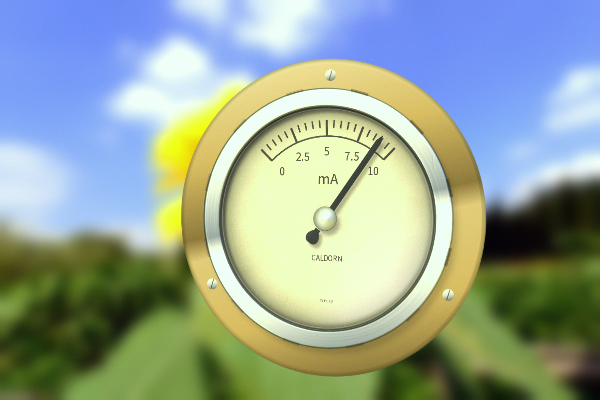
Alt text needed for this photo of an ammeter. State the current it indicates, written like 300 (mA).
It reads 9 (mA)
